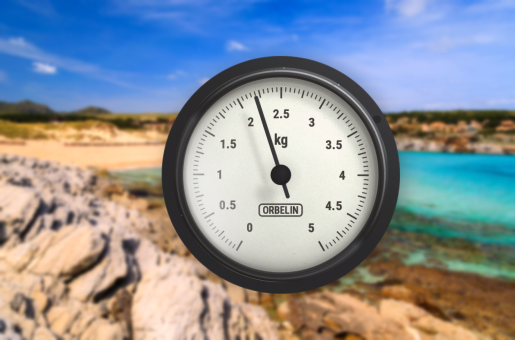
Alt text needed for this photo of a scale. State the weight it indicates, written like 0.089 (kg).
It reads 2.2 (kg)
